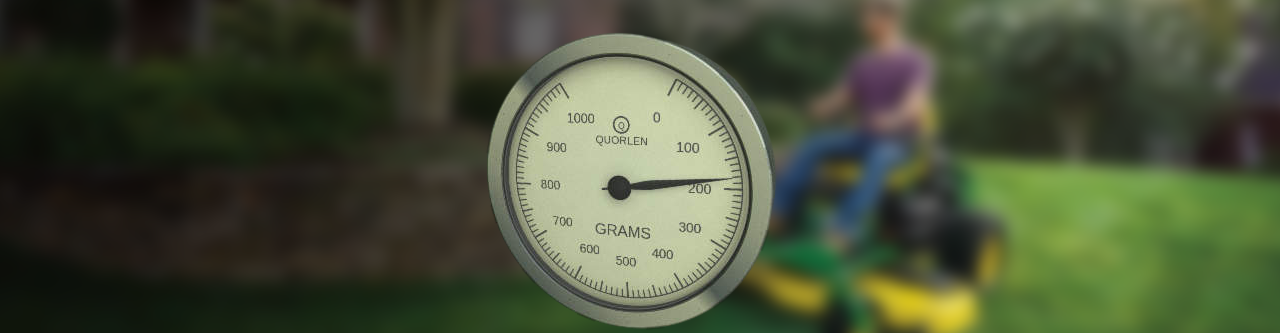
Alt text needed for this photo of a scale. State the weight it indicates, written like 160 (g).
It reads 180 (g)
